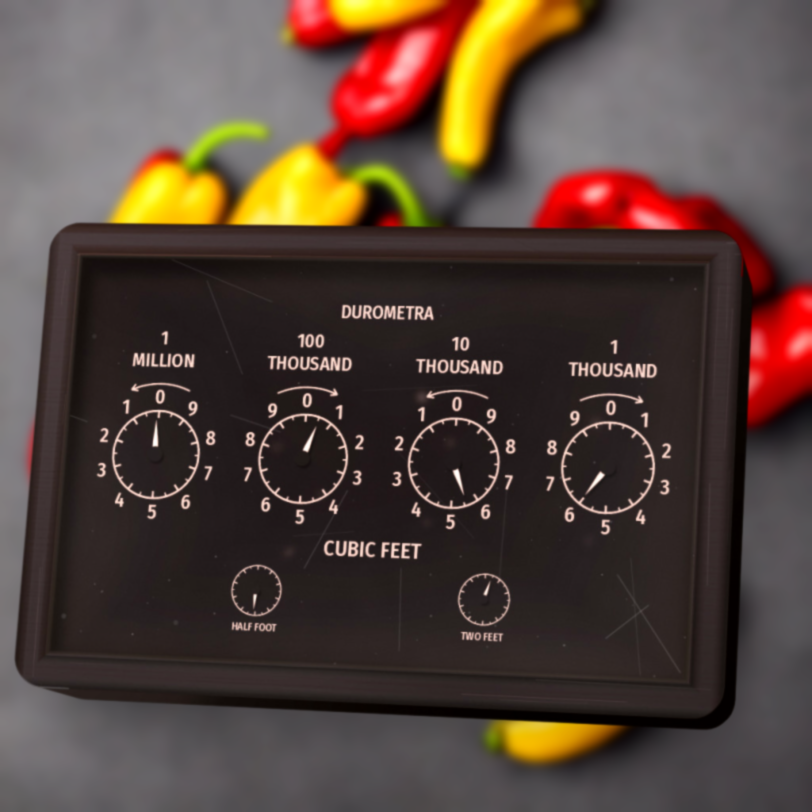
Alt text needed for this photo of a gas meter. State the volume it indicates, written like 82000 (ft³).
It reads 5600 (ft³)
